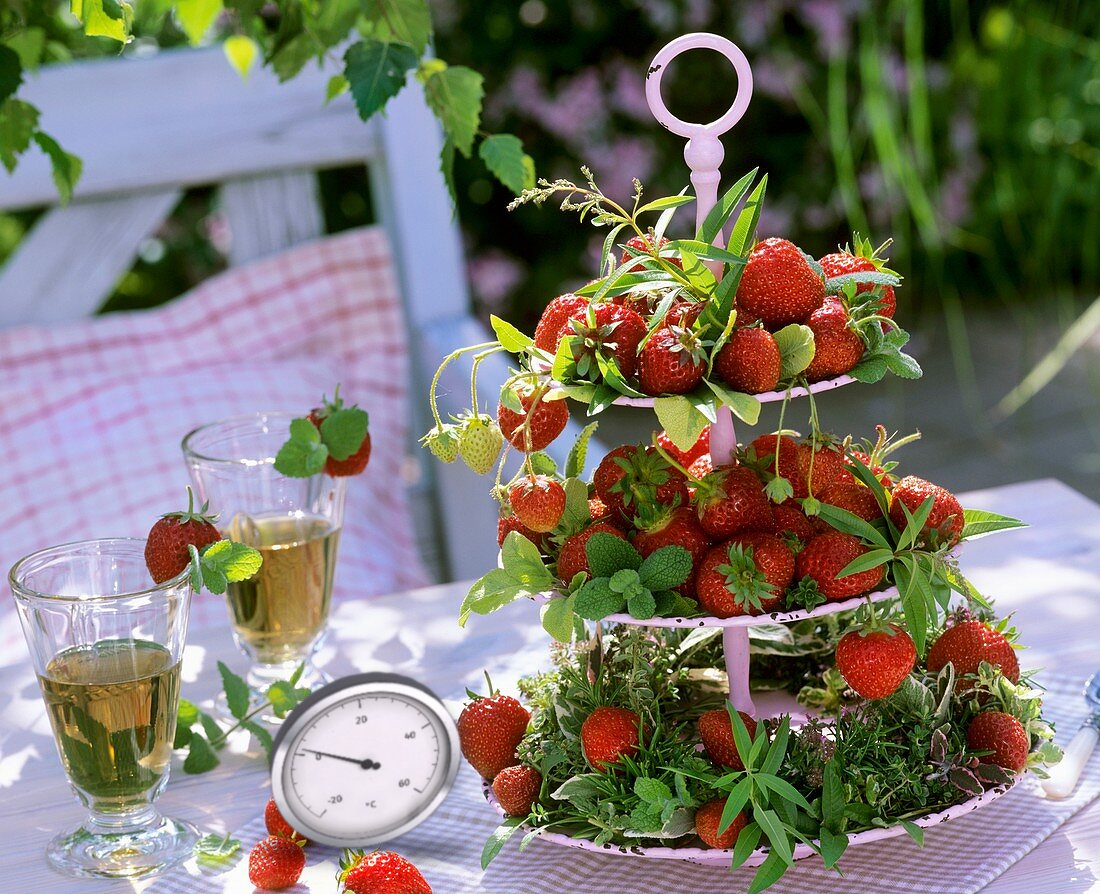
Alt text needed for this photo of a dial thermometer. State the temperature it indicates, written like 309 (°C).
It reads 2 (°C)
